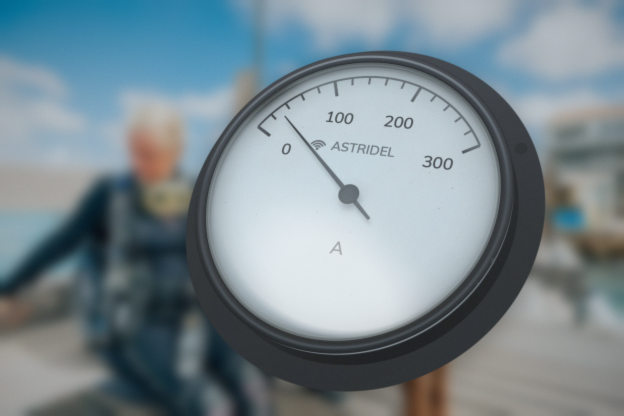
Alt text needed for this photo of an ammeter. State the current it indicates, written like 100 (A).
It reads 30 (A)
